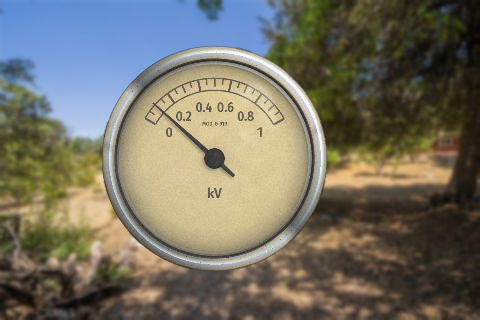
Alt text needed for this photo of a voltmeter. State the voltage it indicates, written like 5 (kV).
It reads 0.1 (kV)
